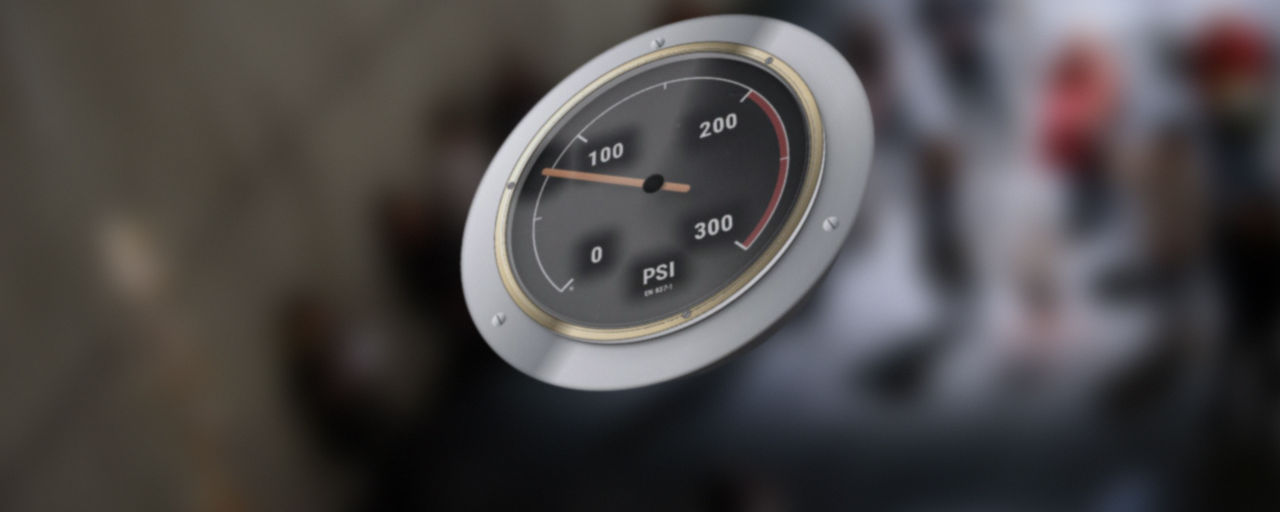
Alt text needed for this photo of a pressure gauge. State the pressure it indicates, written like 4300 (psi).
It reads 75 (psi)
